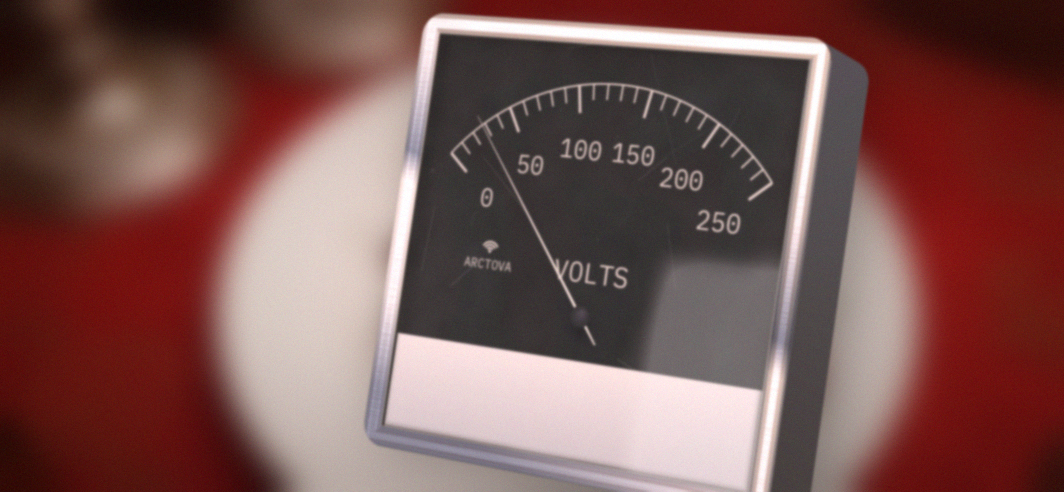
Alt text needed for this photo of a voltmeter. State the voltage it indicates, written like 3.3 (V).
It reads 30 (V)
